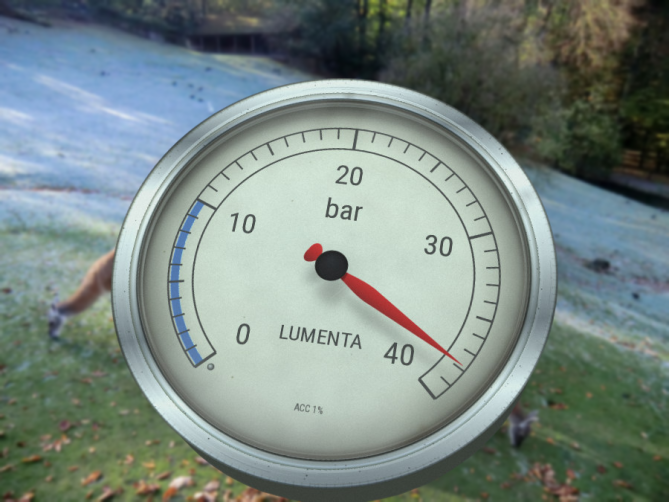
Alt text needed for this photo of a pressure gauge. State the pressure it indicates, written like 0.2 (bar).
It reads 38 (bar)
